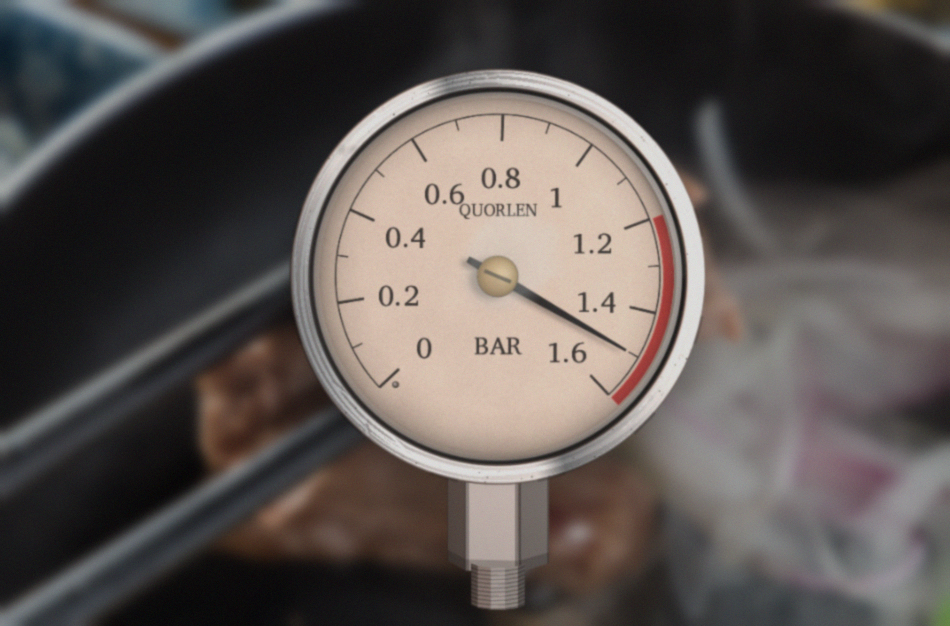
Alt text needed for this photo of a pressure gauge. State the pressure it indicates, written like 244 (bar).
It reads 1.5 (bar)
